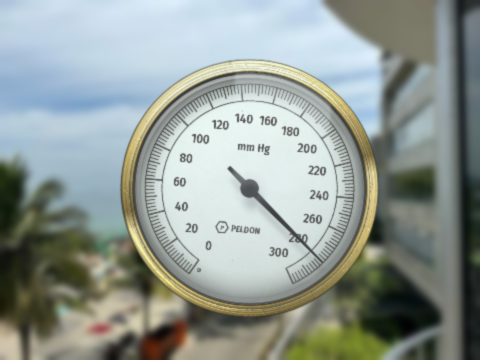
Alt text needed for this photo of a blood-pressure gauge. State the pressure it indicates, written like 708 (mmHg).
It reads 280 (mmHg)
